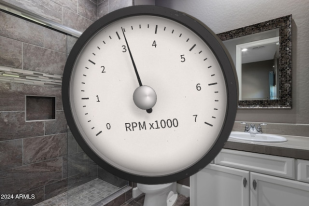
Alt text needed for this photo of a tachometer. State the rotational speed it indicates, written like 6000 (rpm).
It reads 3200 (rpm)
